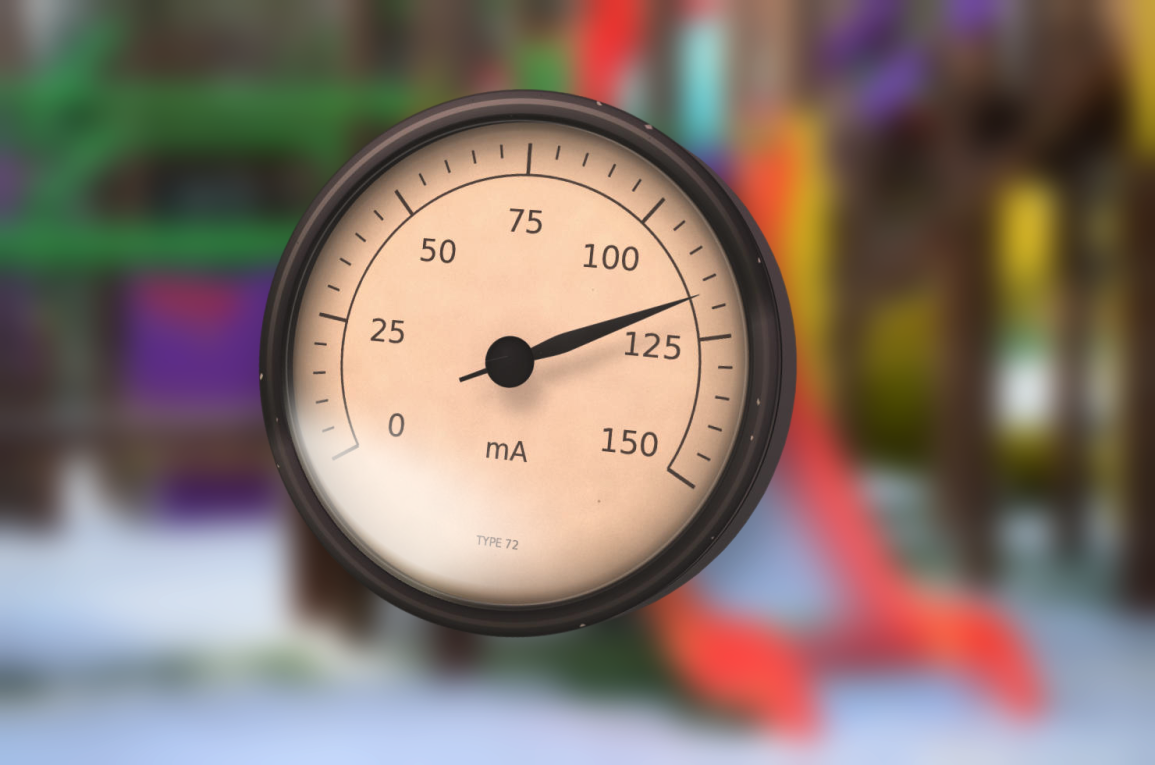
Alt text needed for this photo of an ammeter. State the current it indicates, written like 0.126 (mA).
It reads 117.5 (mA)
